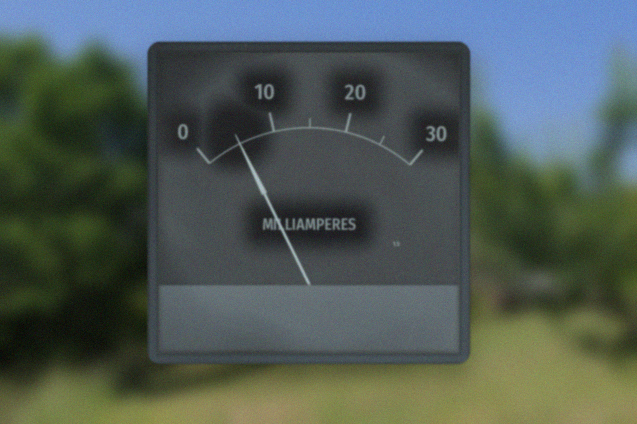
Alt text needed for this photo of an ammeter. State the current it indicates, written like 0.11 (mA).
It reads 5 (mA)
